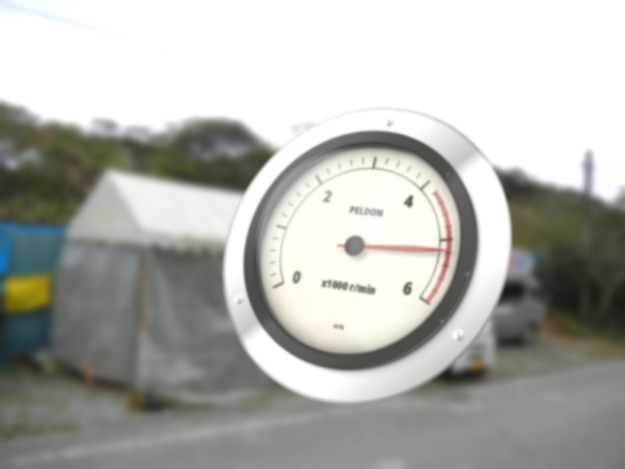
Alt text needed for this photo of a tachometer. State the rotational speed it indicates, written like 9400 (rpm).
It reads 5200 (rpm)
